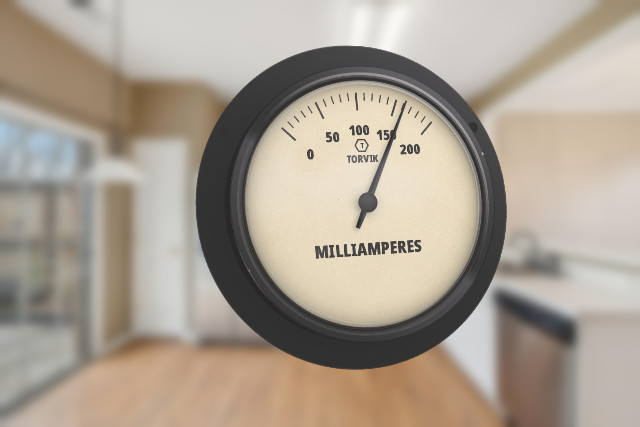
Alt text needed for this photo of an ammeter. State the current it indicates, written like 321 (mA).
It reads 160 (mA)
